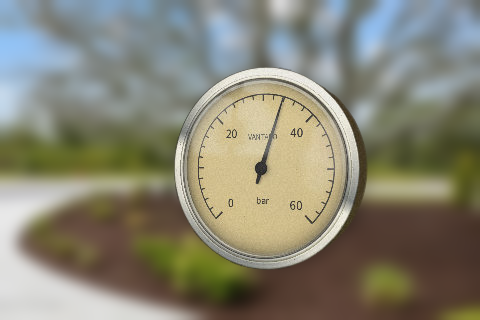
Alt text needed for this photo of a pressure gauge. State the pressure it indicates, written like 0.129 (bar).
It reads 34 (bar)
